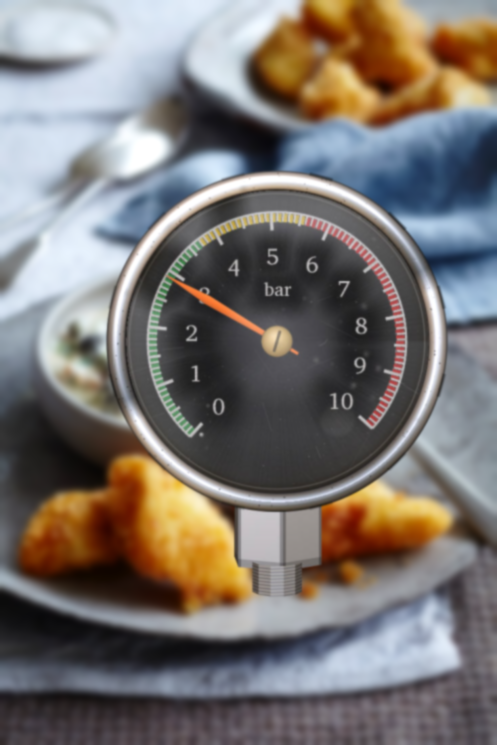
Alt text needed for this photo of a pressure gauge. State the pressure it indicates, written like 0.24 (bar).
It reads 2.9 (bar)
